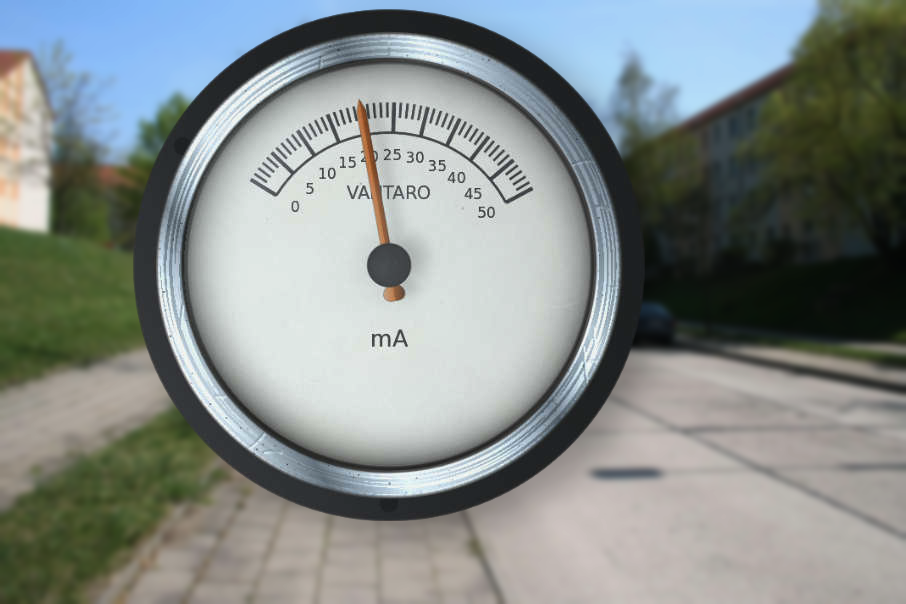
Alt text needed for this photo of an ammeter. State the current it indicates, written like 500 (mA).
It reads 20 (mA)
